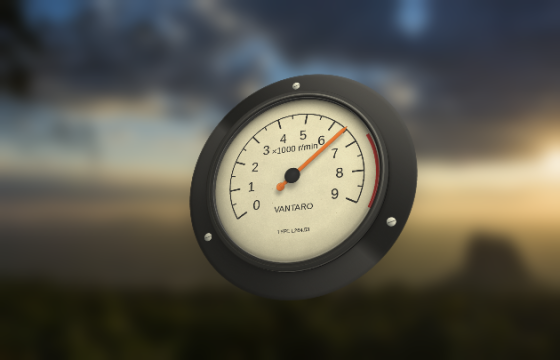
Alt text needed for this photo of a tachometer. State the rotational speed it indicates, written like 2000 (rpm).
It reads 6500 (rpm)
